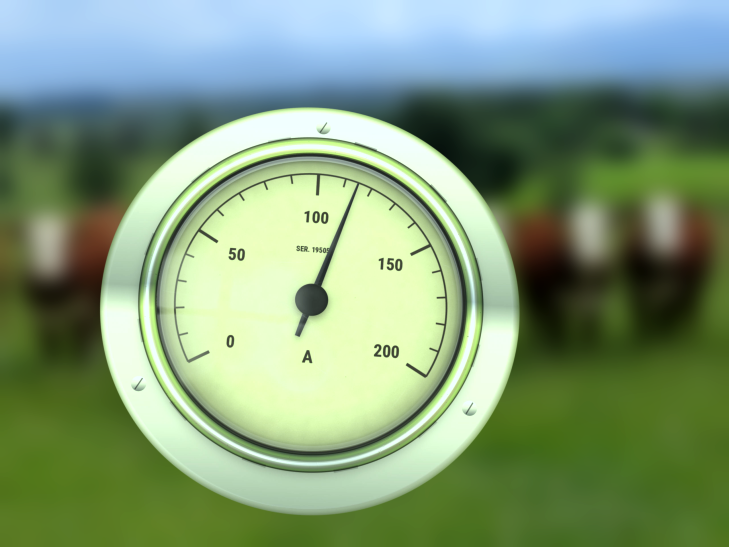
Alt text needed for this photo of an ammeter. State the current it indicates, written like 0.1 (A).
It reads 115 (A)
